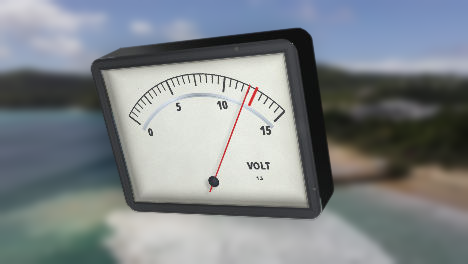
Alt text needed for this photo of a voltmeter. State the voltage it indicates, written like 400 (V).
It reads 12 (V)
